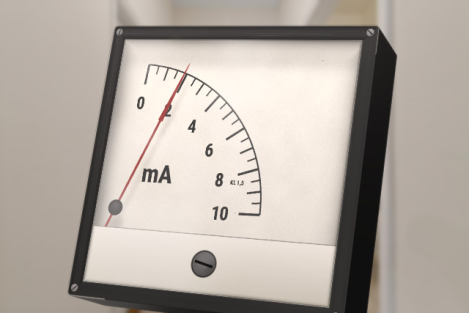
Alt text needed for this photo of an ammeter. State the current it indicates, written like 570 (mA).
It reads 2 (mA)
